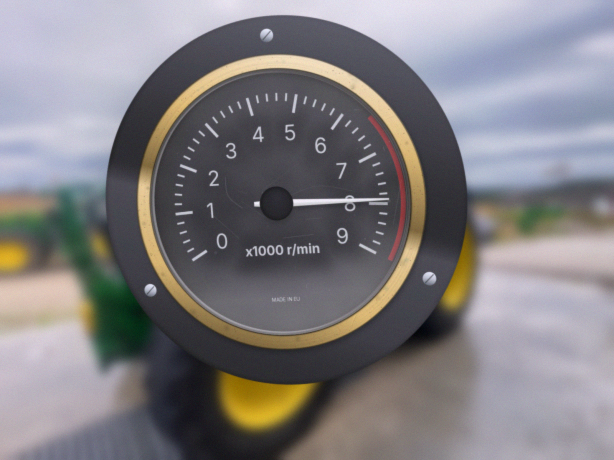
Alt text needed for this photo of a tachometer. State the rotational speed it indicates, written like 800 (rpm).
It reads 7900 (rpm)
